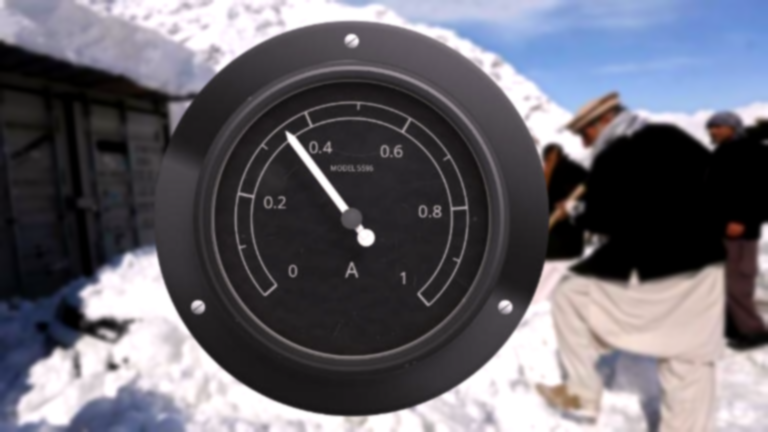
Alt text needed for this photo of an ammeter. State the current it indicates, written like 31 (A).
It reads 0.35 (A)
